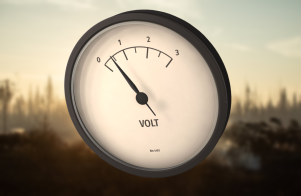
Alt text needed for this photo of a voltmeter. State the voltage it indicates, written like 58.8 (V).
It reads 0.5 (V)
